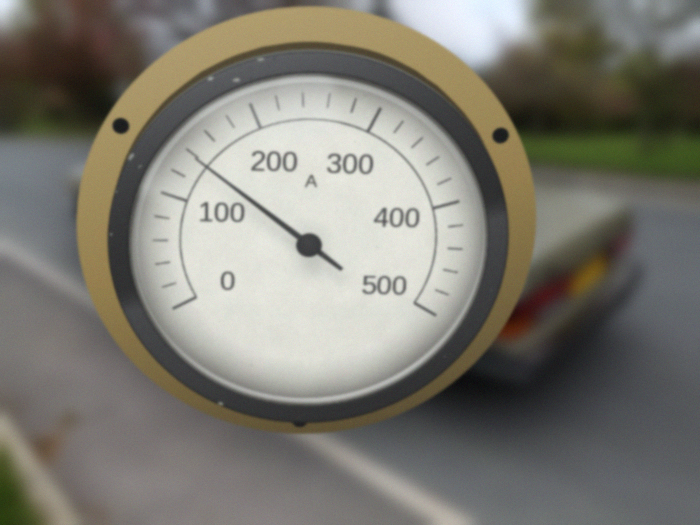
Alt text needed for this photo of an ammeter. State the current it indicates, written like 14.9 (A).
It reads 140 (A)
